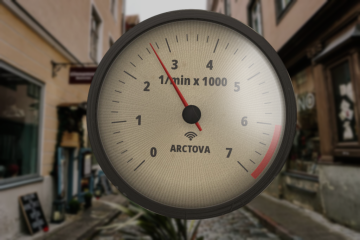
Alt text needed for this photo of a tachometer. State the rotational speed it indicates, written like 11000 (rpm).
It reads 2700 (rpm)
